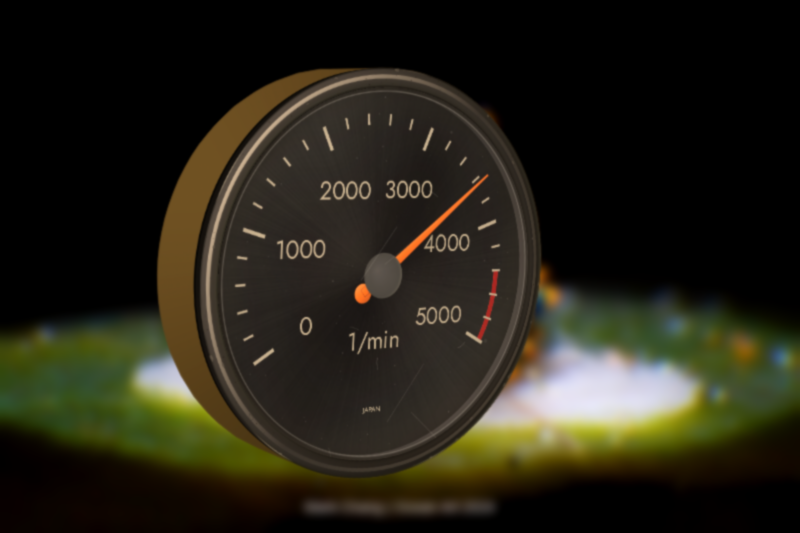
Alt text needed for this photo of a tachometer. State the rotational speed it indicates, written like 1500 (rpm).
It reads 3600 (rpm)
